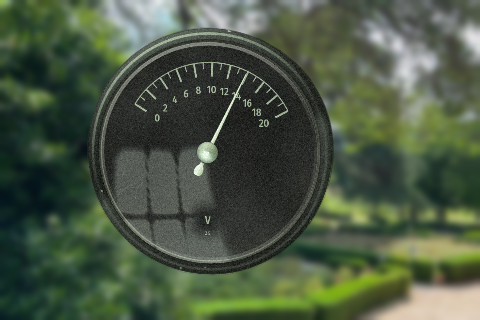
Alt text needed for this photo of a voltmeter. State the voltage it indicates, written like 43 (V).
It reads 14 (V)
